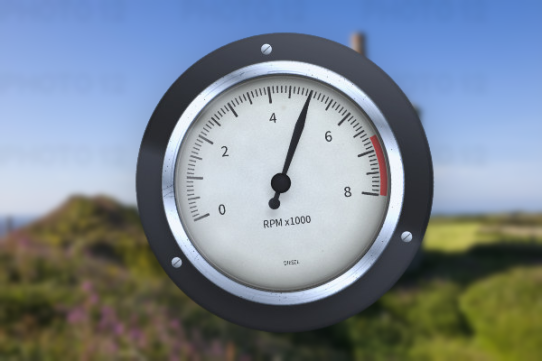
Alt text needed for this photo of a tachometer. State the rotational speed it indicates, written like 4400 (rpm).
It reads 5000 (rpm)
